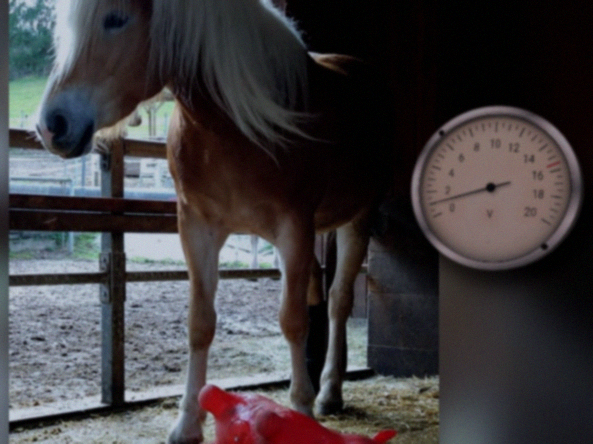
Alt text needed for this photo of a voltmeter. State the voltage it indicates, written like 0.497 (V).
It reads 1 (V)
